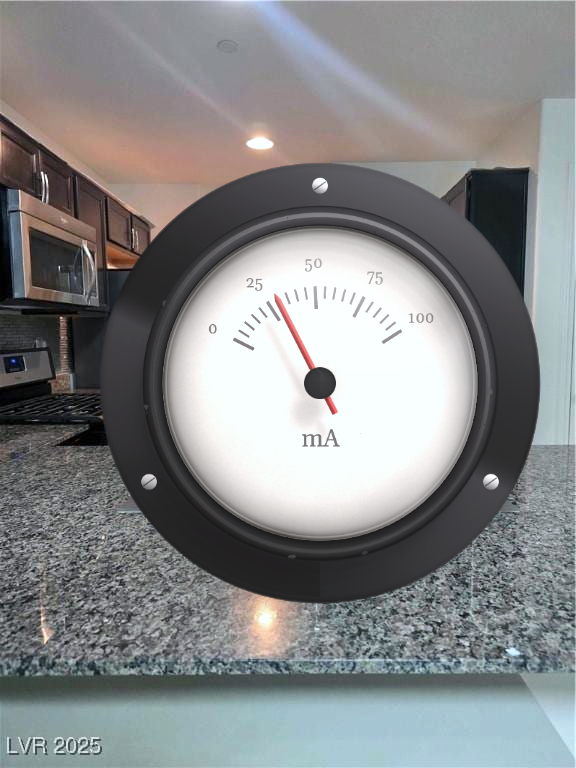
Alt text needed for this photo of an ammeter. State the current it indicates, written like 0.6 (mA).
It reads 30 (mA)
